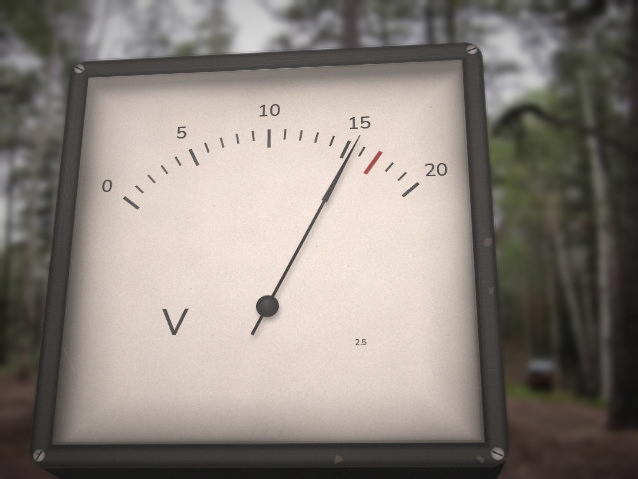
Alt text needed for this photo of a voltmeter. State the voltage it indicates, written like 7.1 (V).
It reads 15.5 (V)
